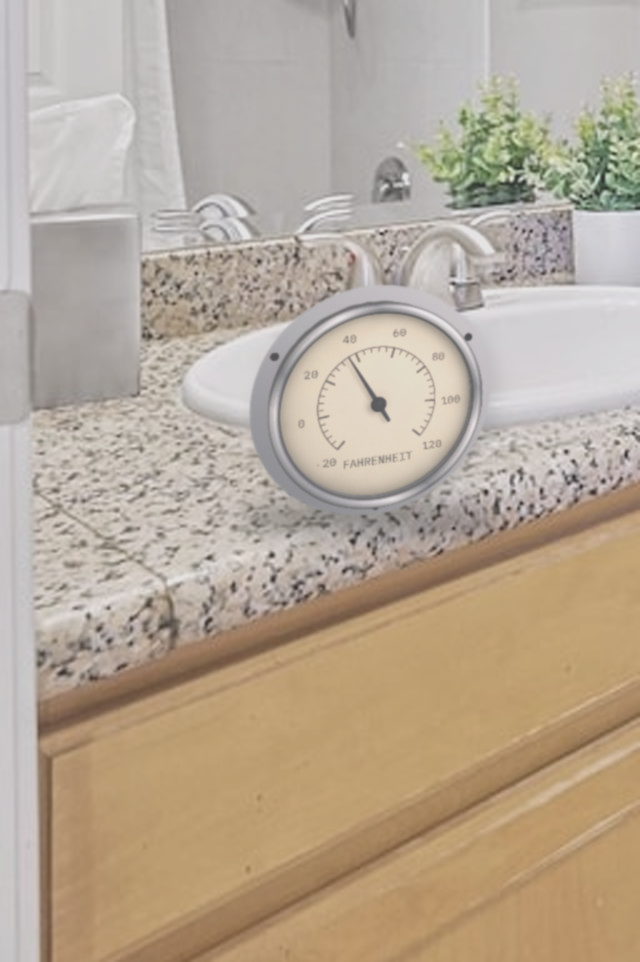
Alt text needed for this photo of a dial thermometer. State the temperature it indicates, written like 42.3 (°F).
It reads 36 (°F)
